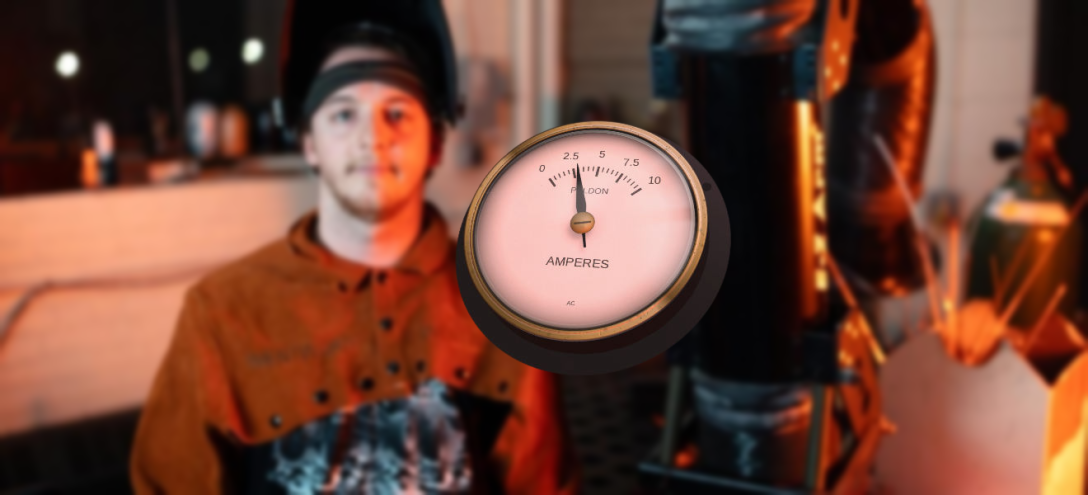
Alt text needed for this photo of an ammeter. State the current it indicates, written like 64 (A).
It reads 3 (A)
